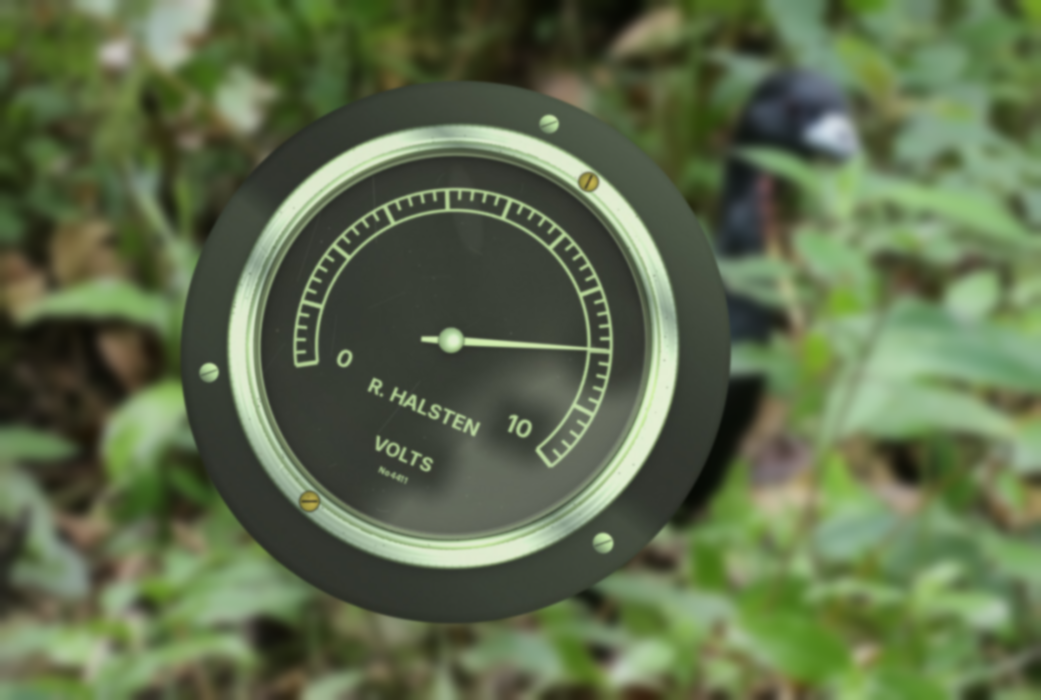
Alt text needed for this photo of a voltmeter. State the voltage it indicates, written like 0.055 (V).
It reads 8 (V)
